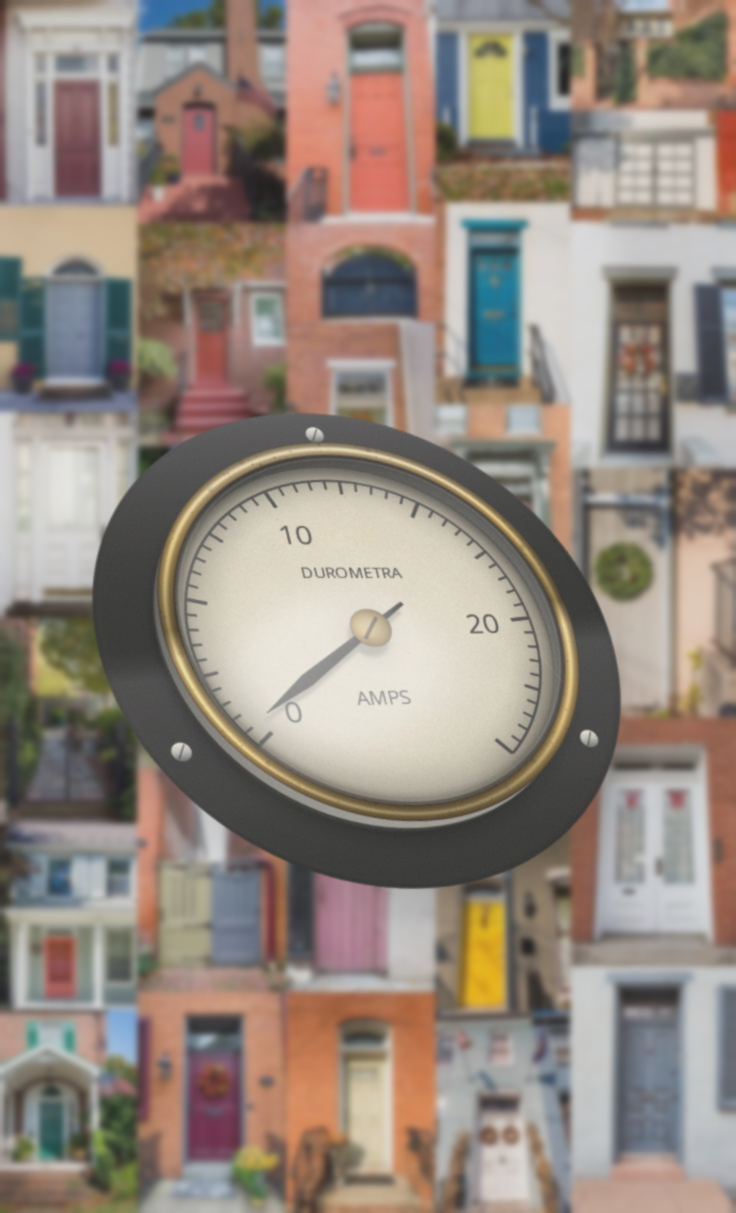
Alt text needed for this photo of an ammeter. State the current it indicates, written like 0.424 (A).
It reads 0.5 (A)
